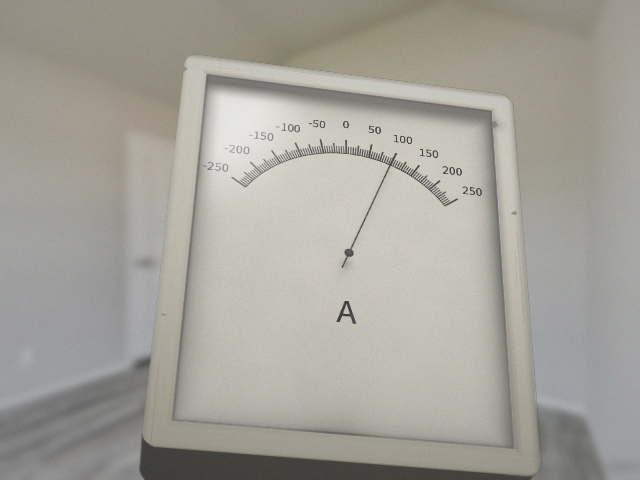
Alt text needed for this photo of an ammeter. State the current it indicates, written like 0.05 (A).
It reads 100 (A)
